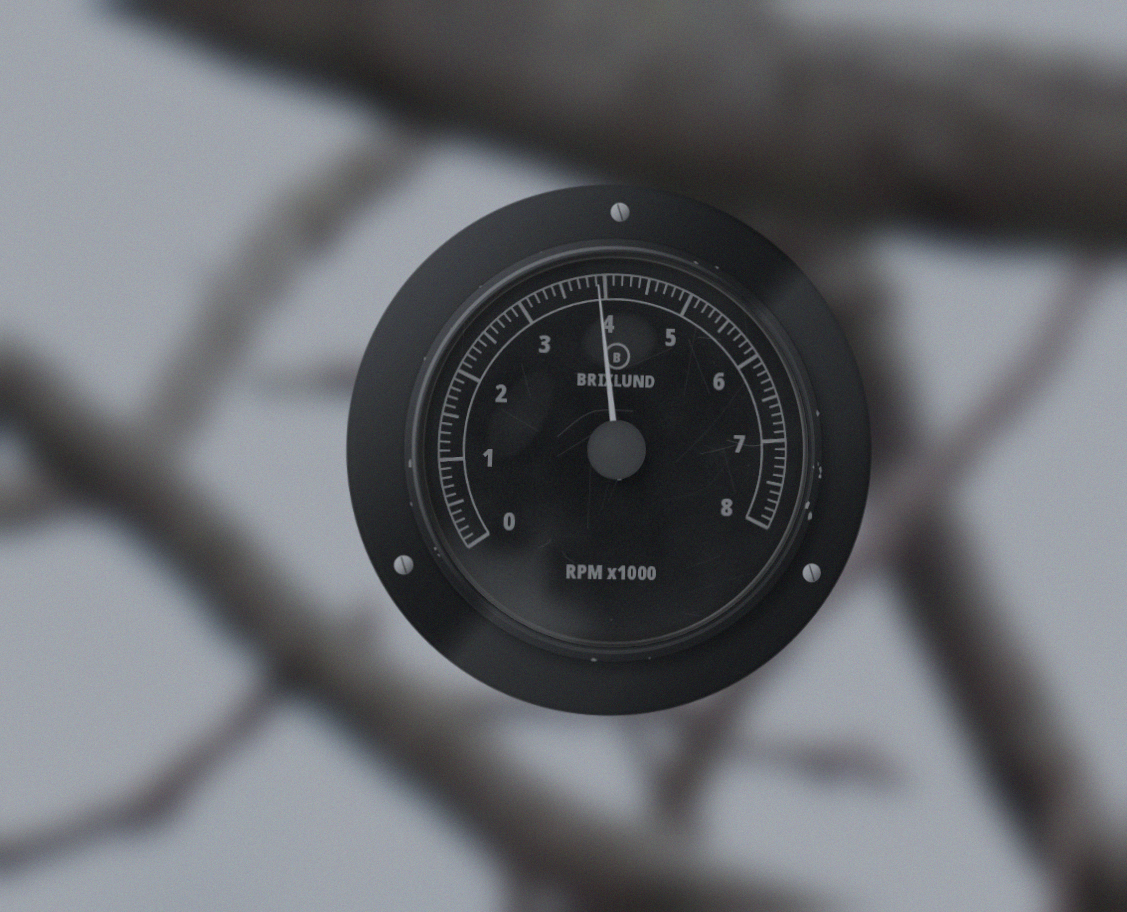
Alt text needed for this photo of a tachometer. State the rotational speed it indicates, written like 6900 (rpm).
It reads 3900 (rpm)
